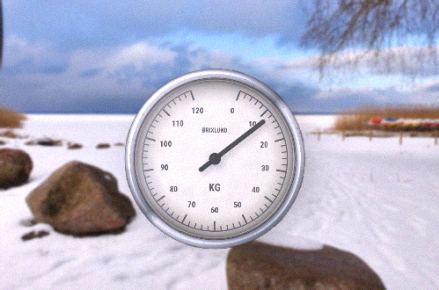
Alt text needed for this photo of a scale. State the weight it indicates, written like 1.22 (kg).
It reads 12 (kg)
